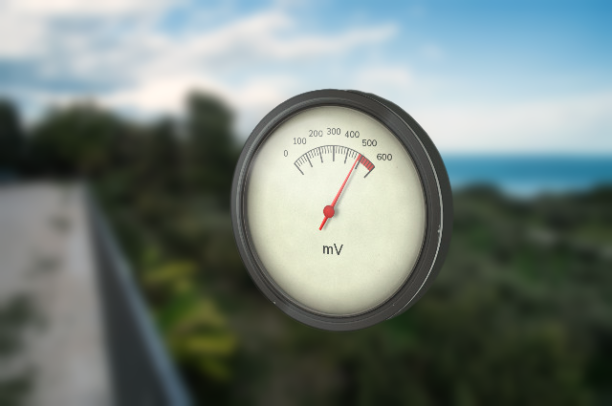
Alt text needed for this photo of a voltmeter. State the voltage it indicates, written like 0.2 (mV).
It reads 500 (mV)
